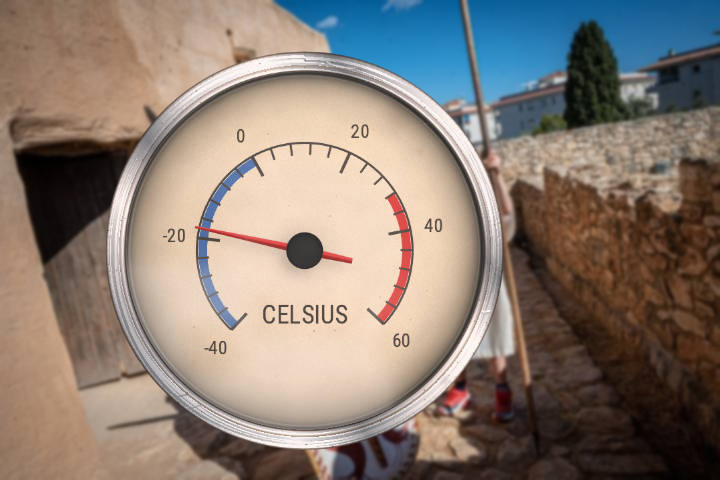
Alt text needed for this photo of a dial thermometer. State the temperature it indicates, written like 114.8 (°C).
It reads -18 (°C)
